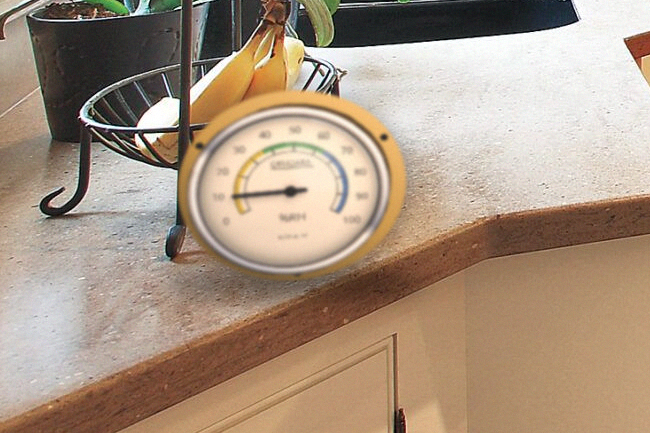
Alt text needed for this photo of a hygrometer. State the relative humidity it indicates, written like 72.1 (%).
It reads 10 (%)
